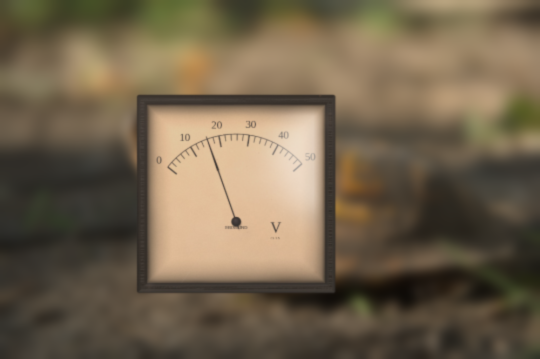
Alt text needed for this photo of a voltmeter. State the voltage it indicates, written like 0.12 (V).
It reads 16 (V)
